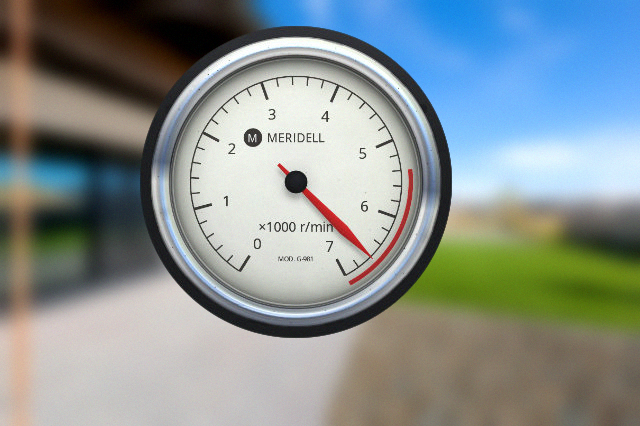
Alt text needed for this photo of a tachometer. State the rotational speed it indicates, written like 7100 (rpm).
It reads 6600 (rpm)
